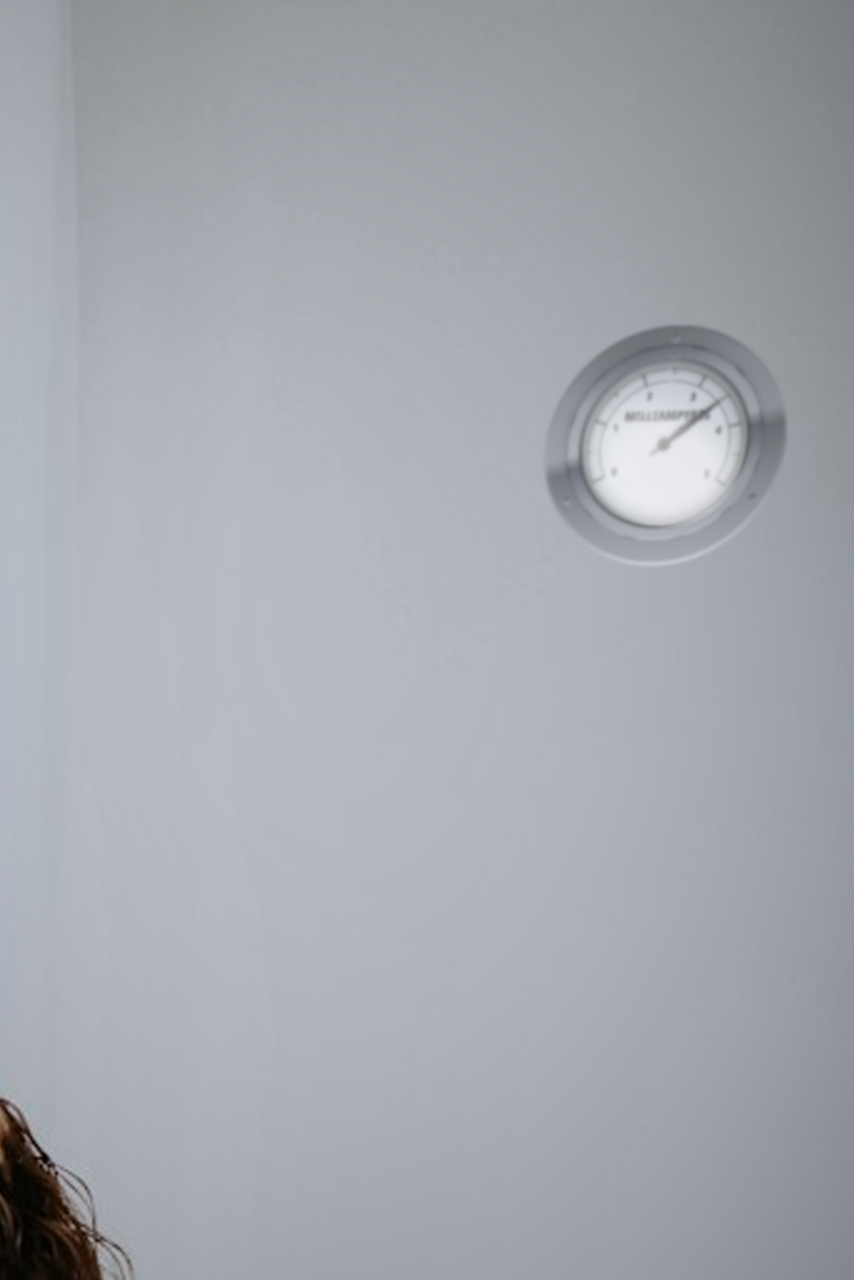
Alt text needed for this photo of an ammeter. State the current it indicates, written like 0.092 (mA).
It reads 3.5 (mA)
